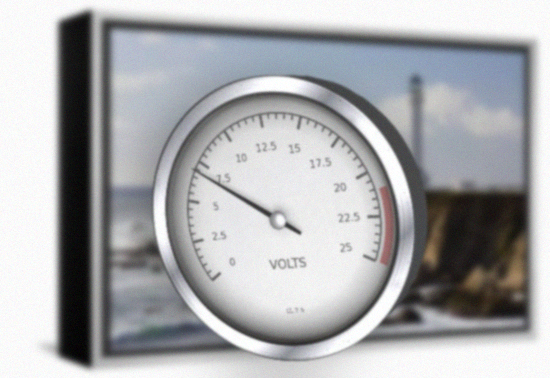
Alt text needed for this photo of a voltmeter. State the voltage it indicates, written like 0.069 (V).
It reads 7 (V)
